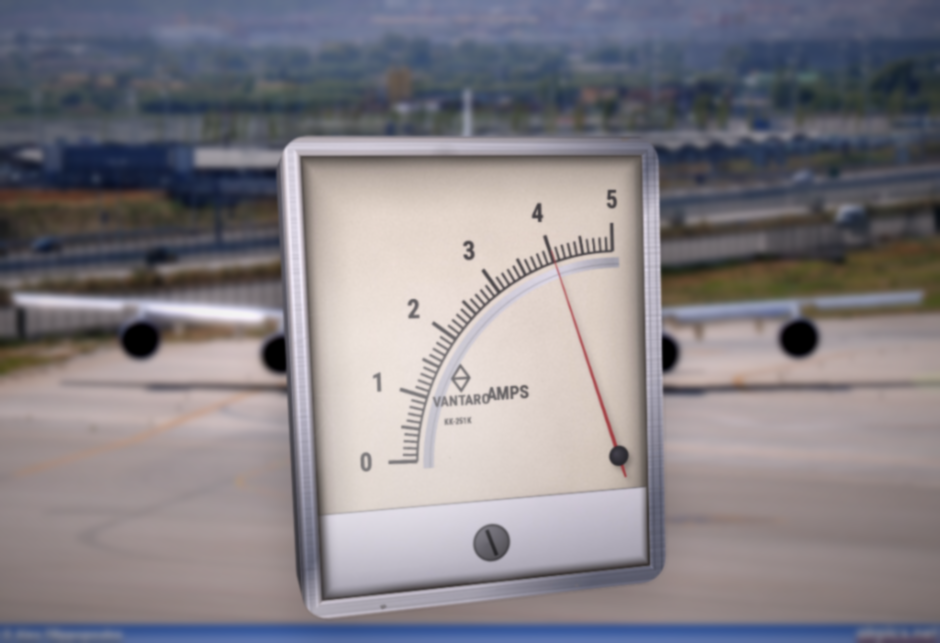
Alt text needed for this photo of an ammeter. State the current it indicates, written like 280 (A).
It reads 4 (A)
